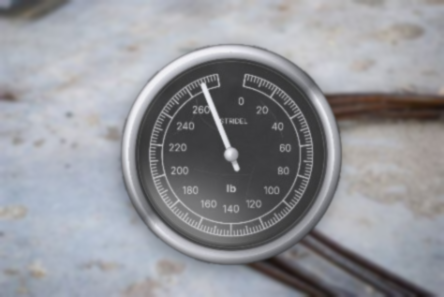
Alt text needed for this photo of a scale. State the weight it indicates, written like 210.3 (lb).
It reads 270 (lb)
